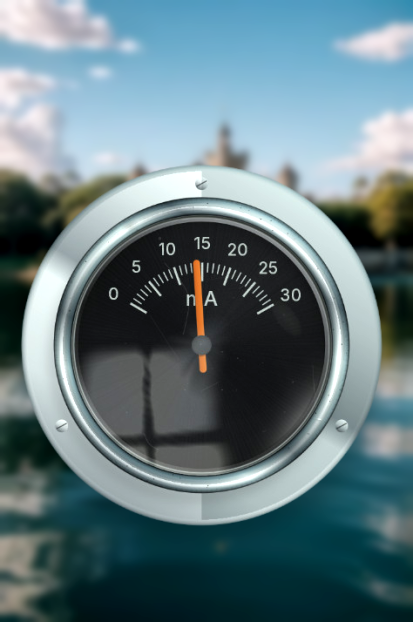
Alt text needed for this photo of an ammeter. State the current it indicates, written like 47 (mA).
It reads 14 (mA)
